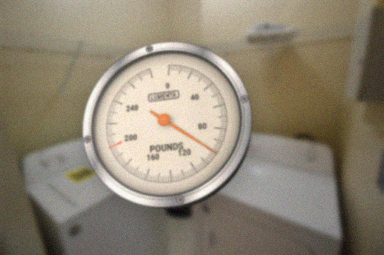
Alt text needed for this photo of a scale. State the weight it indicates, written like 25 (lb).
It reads 100 (lb)
